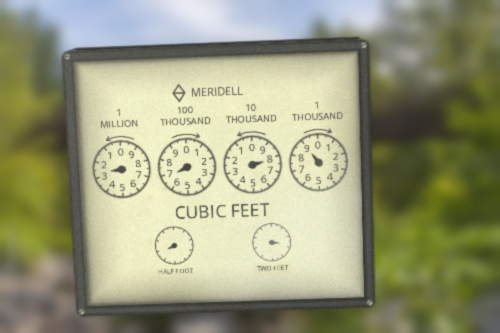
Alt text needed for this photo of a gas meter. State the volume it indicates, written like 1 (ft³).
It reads 267900 (ft³)
